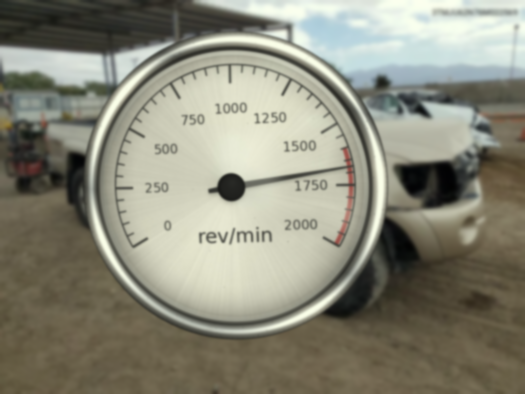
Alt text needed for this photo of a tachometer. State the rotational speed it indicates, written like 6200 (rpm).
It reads 1675 (rpm)
